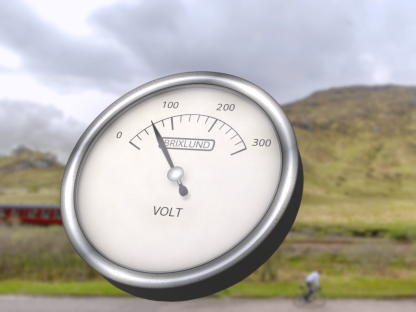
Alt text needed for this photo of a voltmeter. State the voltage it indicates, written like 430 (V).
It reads 60 (V)
